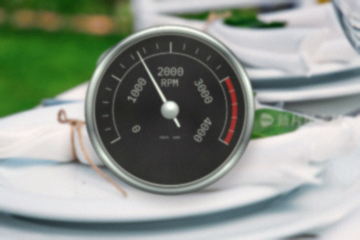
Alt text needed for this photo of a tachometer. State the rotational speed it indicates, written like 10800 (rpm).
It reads 1500 (rpm)
